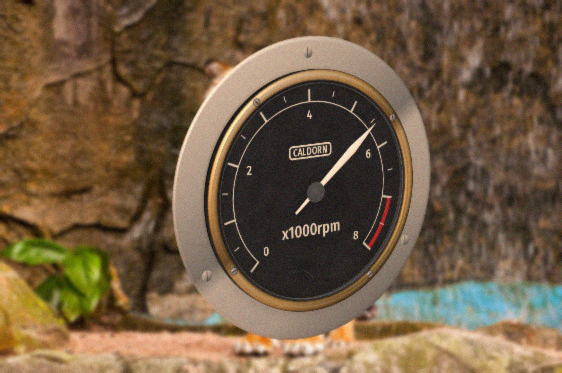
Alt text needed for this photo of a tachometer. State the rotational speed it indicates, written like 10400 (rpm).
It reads 5500 (rpm)
